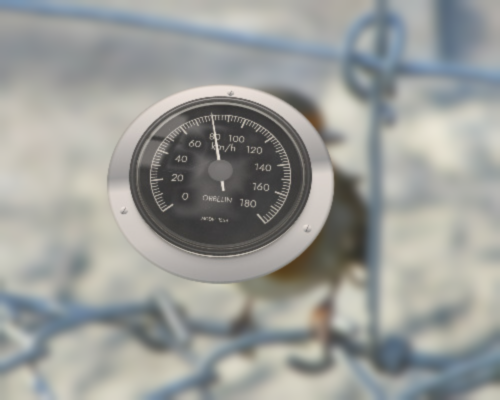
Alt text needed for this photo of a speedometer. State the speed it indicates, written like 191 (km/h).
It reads 80 (km/h)
